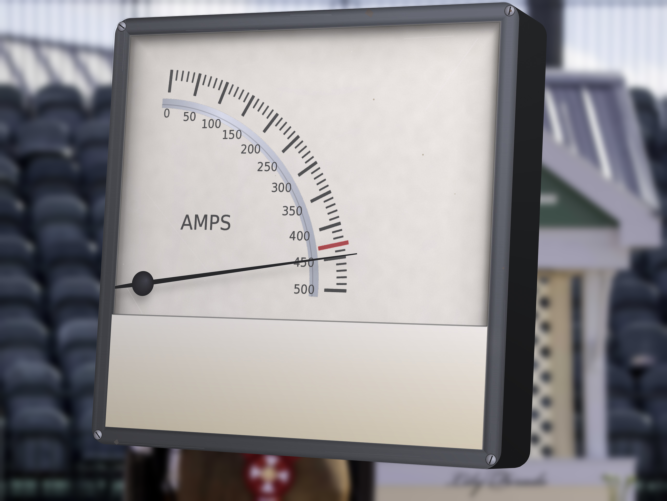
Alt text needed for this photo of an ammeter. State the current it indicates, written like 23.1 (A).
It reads 450 (A)
